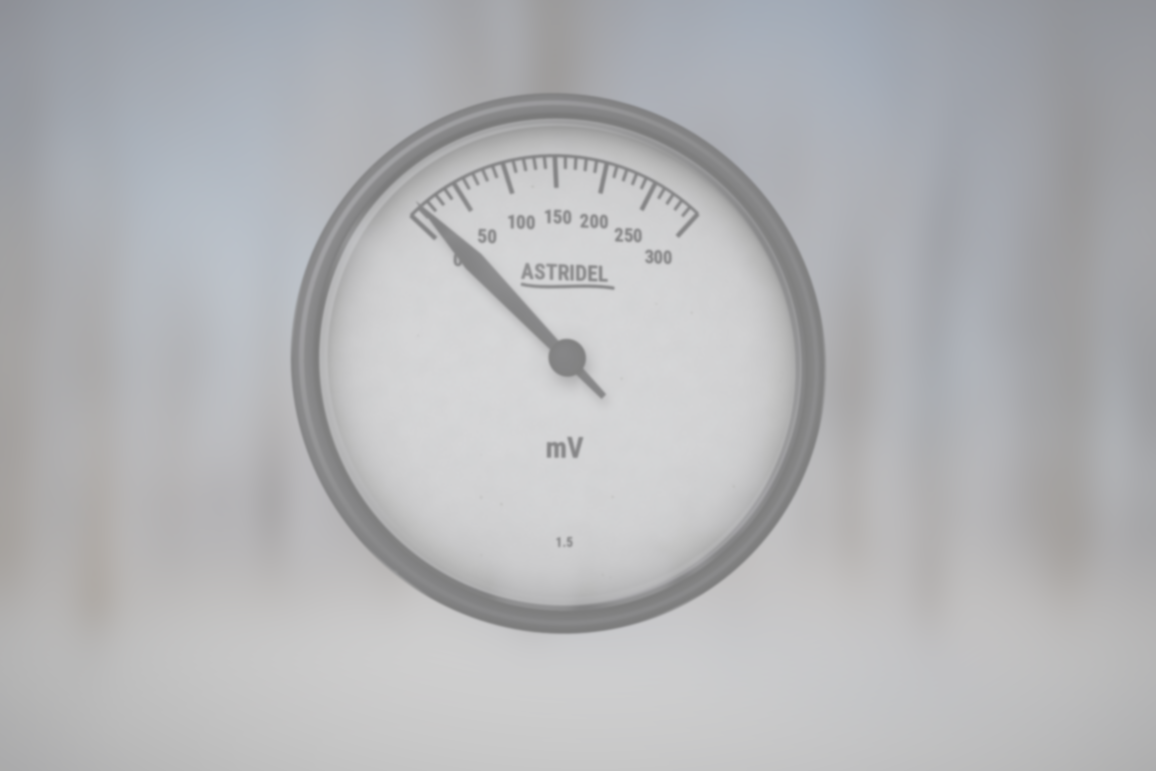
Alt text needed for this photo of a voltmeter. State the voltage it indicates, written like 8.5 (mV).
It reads 10 (mV)
